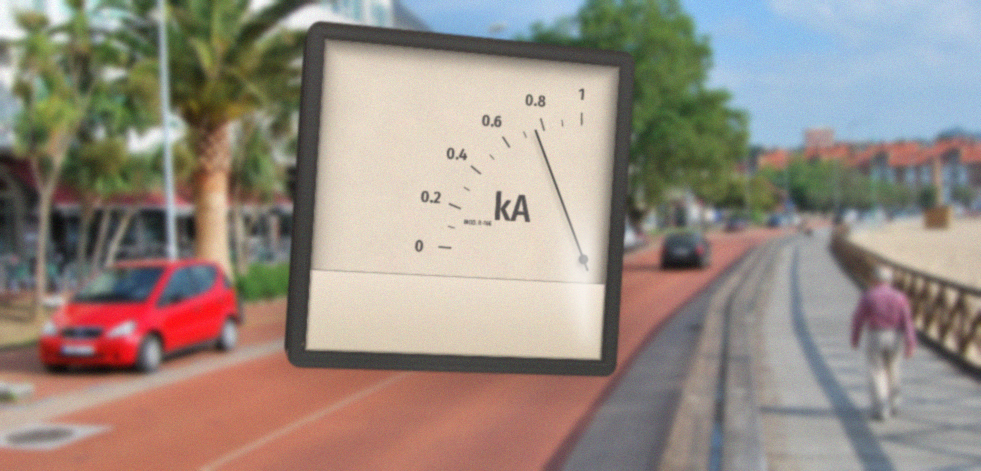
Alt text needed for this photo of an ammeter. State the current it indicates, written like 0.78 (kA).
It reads 0.75 (kA)
